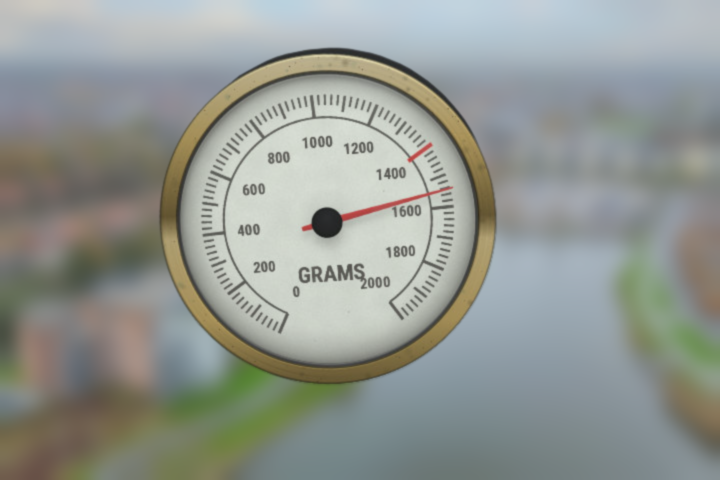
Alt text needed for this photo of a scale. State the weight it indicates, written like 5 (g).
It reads 1540 (g)
